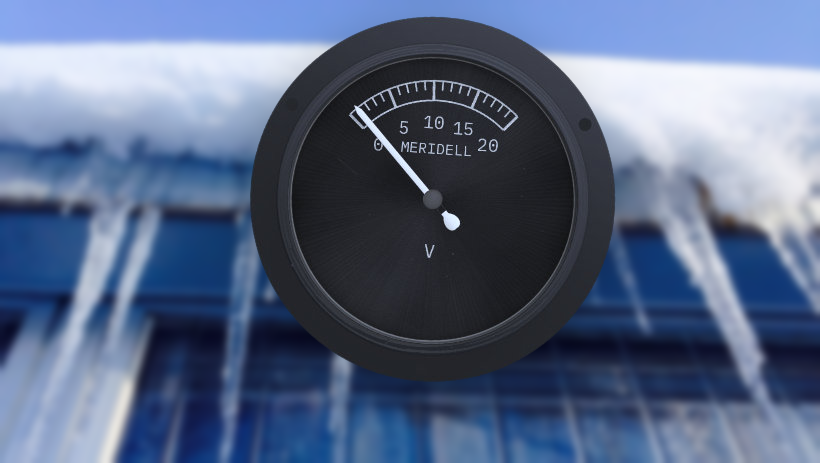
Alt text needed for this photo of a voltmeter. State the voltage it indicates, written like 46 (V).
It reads 1 (V)
